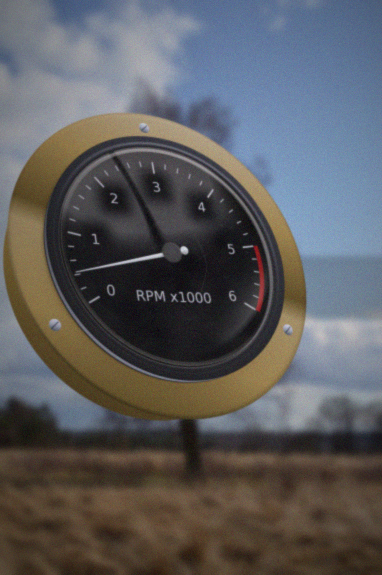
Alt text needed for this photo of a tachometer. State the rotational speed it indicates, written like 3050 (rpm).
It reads 400 (rpm)
